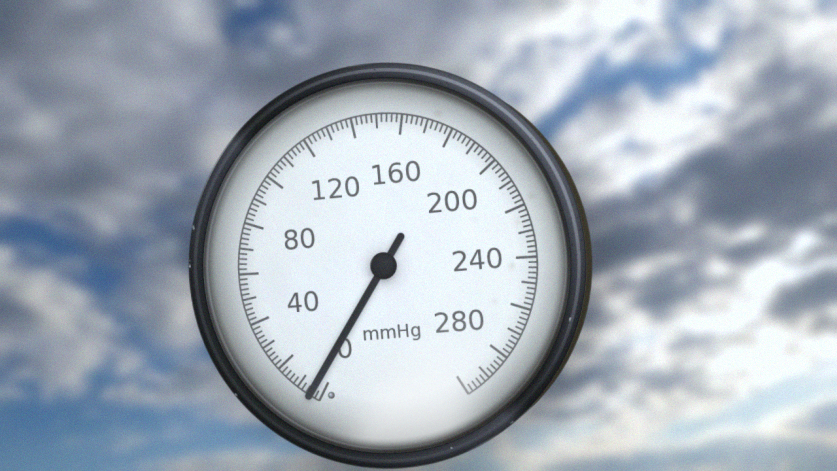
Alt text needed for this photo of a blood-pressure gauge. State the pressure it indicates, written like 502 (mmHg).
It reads 4 (mmHg)
